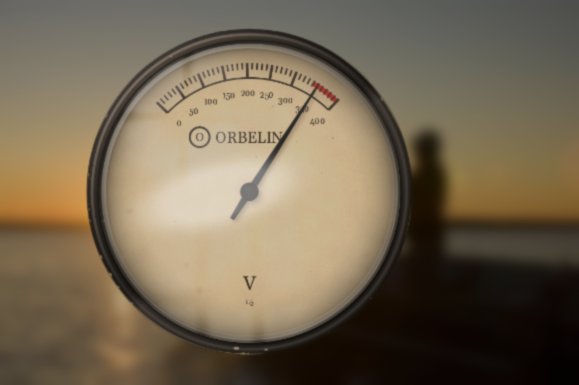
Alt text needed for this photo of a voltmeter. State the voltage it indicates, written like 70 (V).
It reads 350 (V)
